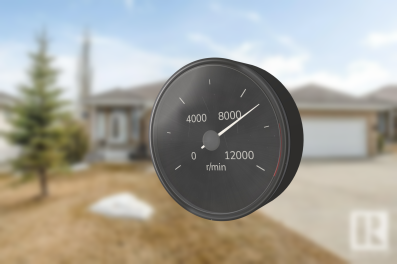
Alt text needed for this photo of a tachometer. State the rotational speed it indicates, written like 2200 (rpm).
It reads 9000 (rpm)
